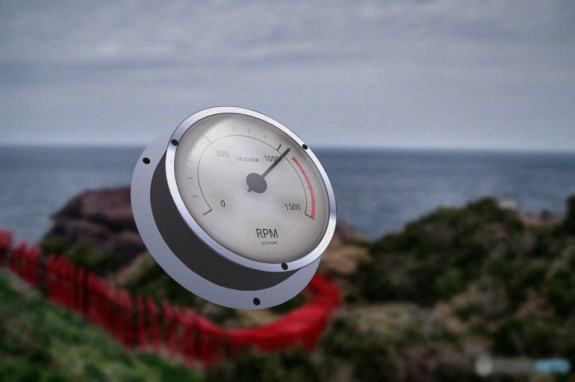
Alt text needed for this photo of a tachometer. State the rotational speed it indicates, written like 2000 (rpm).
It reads 1050 (rpm)
